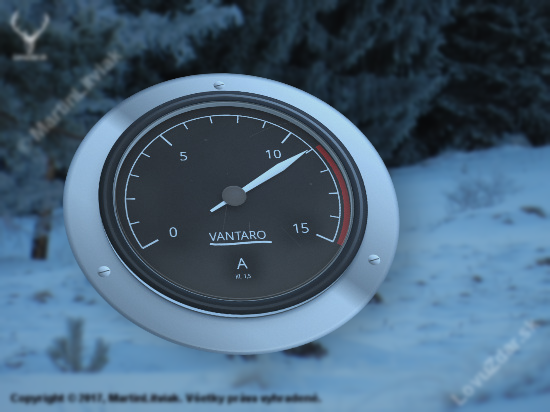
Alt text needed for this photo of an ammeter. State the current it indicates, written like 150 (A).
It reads 11 (A)
